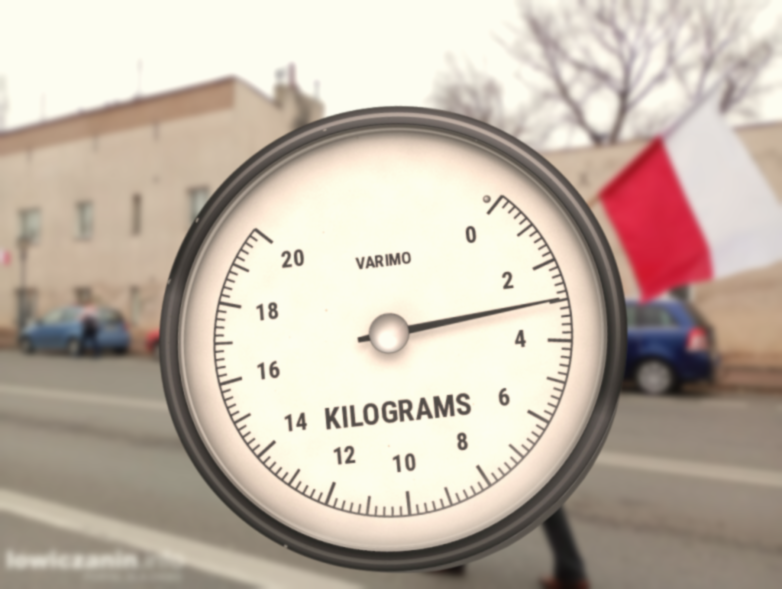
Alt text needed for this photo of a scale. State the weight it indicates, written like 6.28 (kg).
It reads 3 (kg)
